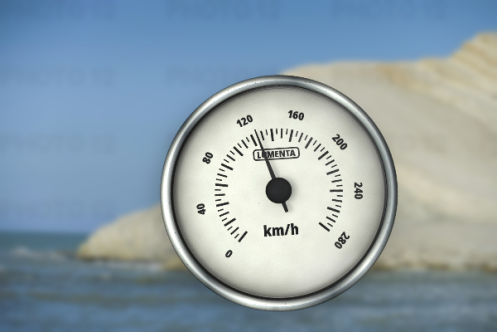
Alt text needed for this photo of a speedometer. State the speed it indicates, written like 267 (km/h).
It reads 125 (km/h)
